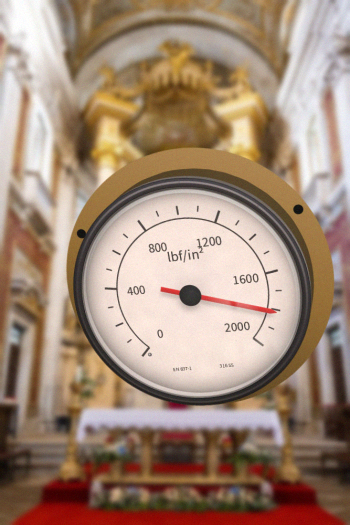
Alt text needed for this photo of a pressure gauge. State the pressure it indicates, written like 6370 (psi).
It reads 1800 (psi)
